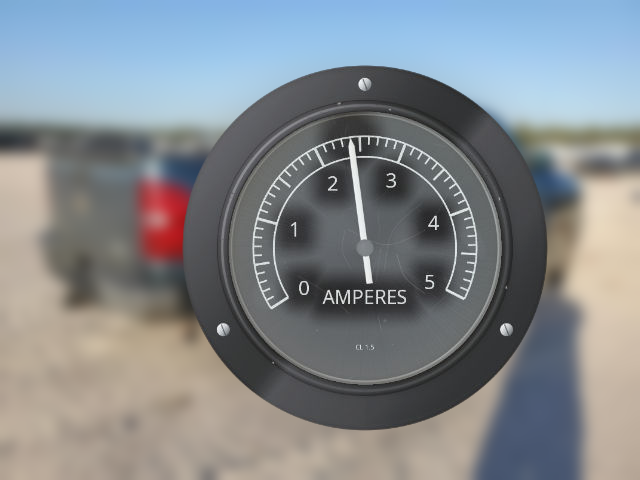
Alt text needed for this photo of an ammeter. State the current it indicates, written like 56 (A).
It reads 2.4 (A)
